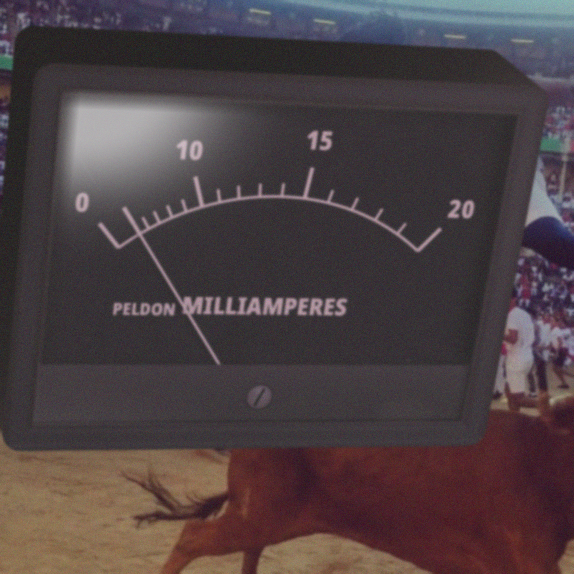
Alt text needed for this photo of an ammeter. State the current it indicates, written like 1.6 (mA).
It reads 5 (mA)
